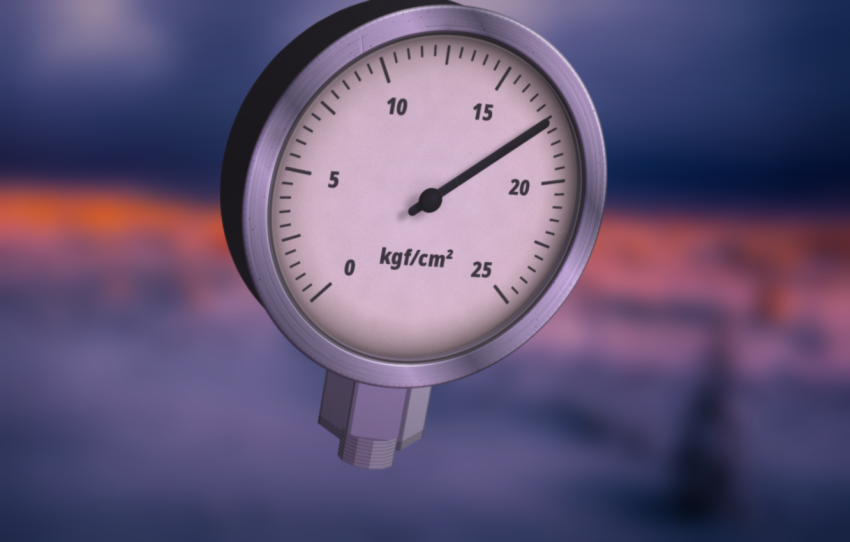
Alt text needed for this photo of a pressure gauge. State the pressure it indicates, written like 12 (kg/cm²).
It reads 17.5 (kg/cm²)
